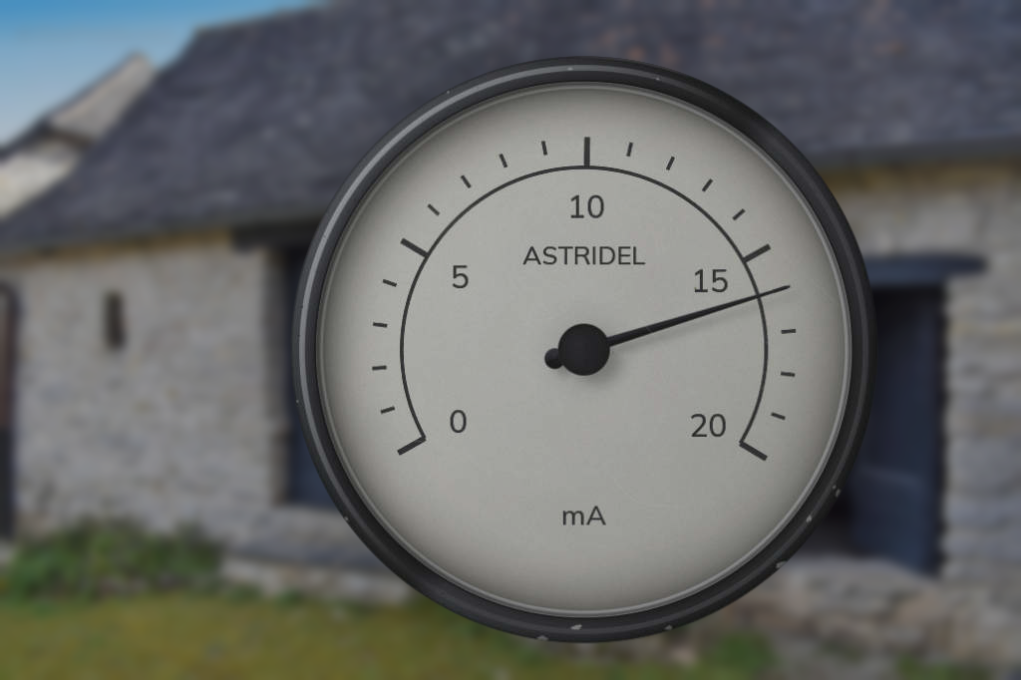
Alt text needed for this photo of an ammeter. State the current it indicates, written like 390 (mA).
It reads 16 (mA)
